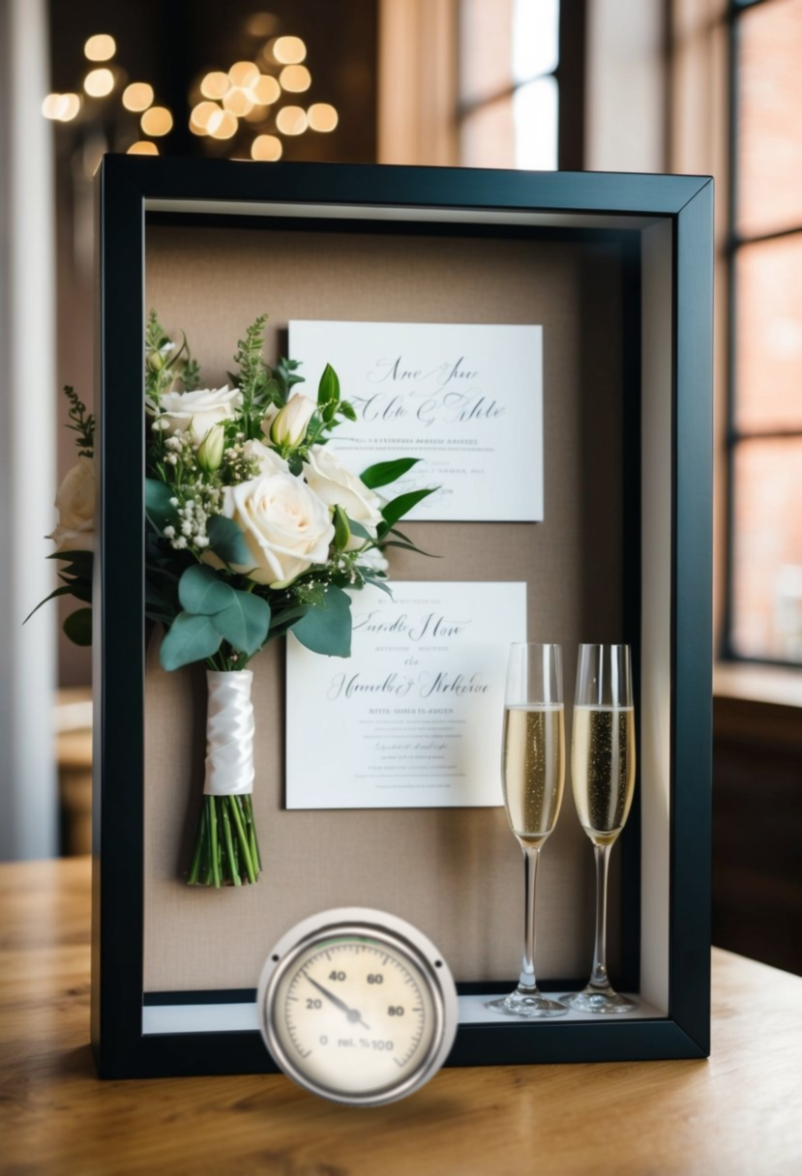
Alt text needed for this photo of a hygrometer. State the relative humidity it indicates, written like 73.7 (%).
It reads 30 (%)
